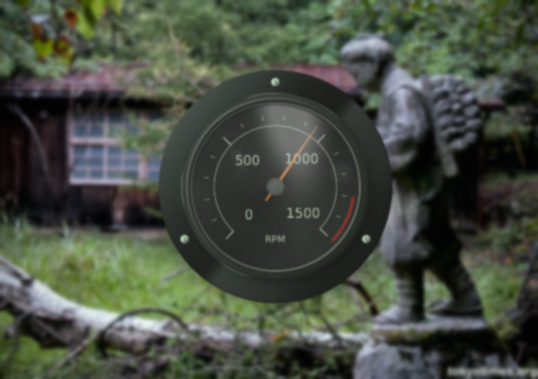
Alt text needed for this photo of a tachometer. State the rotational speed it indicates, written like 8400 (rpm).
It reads 950 (rpm)
